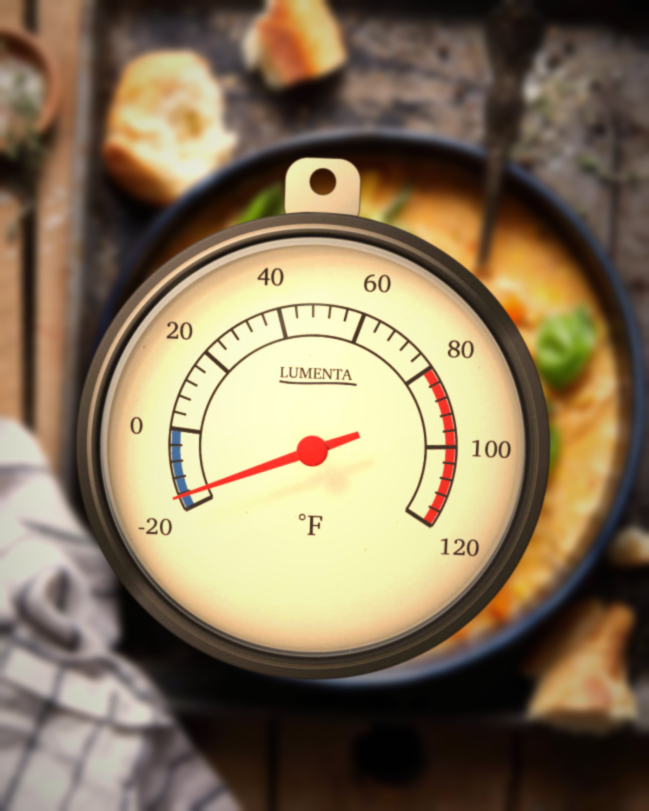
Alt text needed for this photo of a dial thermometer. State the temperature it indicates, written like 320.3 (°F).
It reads -16 (°F)
